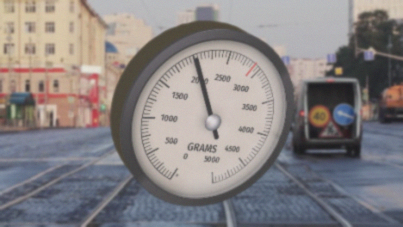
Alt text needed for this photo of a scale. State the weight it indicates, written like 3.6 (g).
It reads 2000 (g)
